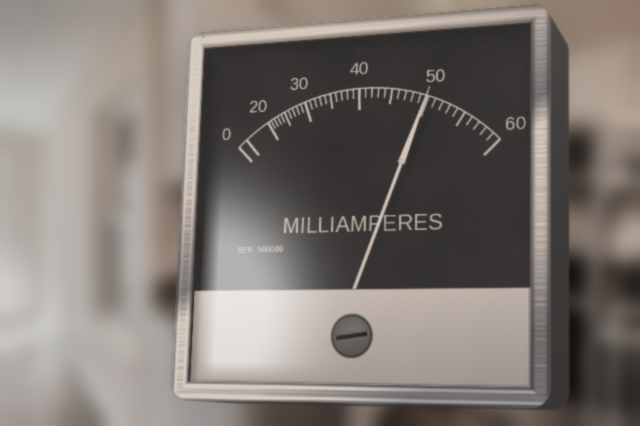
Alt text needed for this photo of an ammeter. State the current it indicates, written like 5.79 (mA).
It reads 50 (mA)
